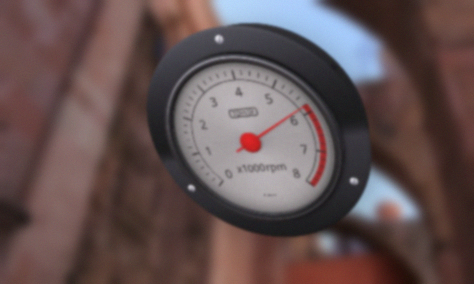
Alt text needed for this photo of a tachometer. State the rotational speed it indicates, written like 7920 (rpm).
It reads 5800 (rpm)
